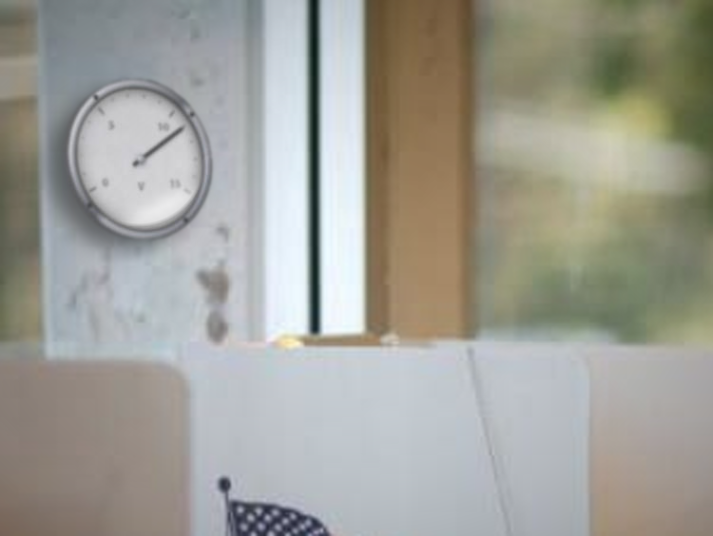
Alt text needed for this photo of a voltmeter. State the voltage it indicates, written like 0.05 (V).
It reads 11 (V)
